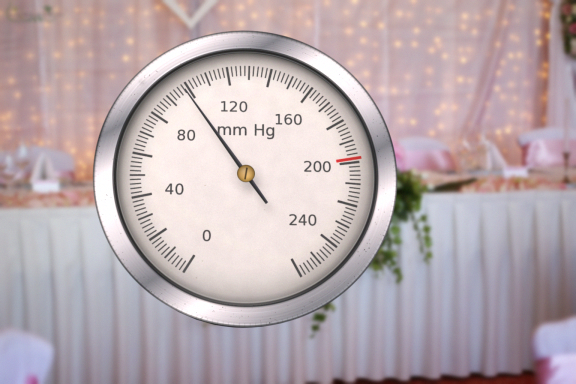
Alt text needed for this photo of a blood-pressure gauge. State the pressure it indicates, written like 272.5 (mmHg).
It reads 98 (mmHg)
